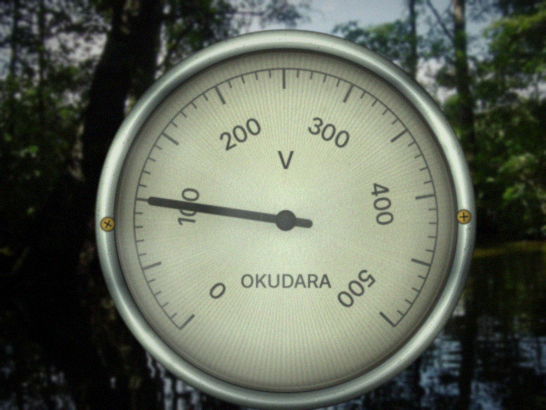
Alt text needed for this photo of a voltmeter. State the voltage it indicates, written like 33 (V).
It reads 100 (V)
